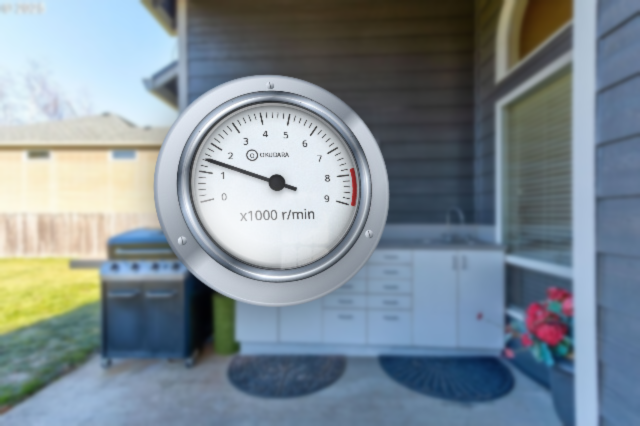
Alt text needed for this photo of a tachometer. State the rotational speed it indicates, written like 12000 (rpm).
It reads 1400 (rpm)
